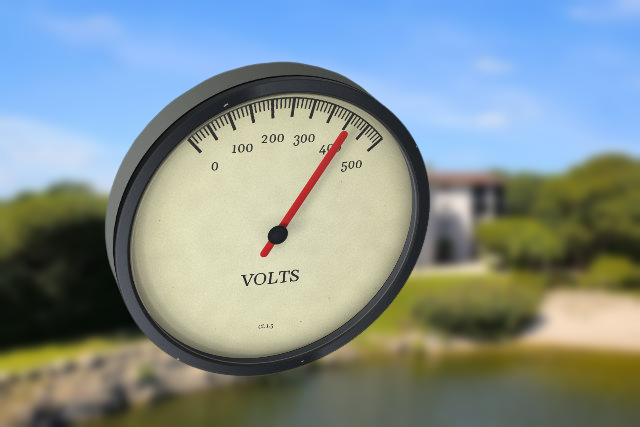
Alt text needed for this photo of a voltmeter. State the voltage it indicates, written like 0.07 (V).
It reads 400 (V)
